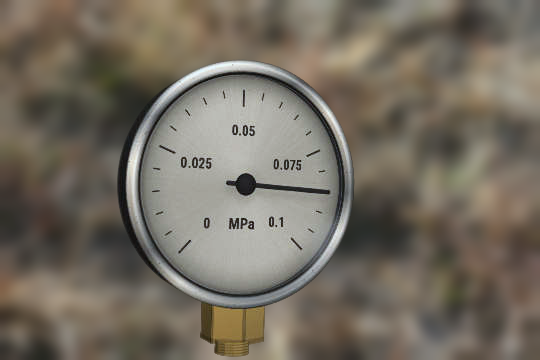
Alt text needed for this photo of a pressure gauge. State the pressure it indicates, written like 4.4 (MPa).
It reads 0.085 (MPa)
